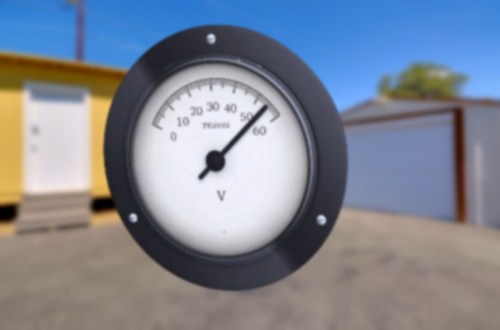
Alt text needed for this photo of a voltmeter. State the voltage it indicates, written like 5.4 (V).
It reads 55 (V)
